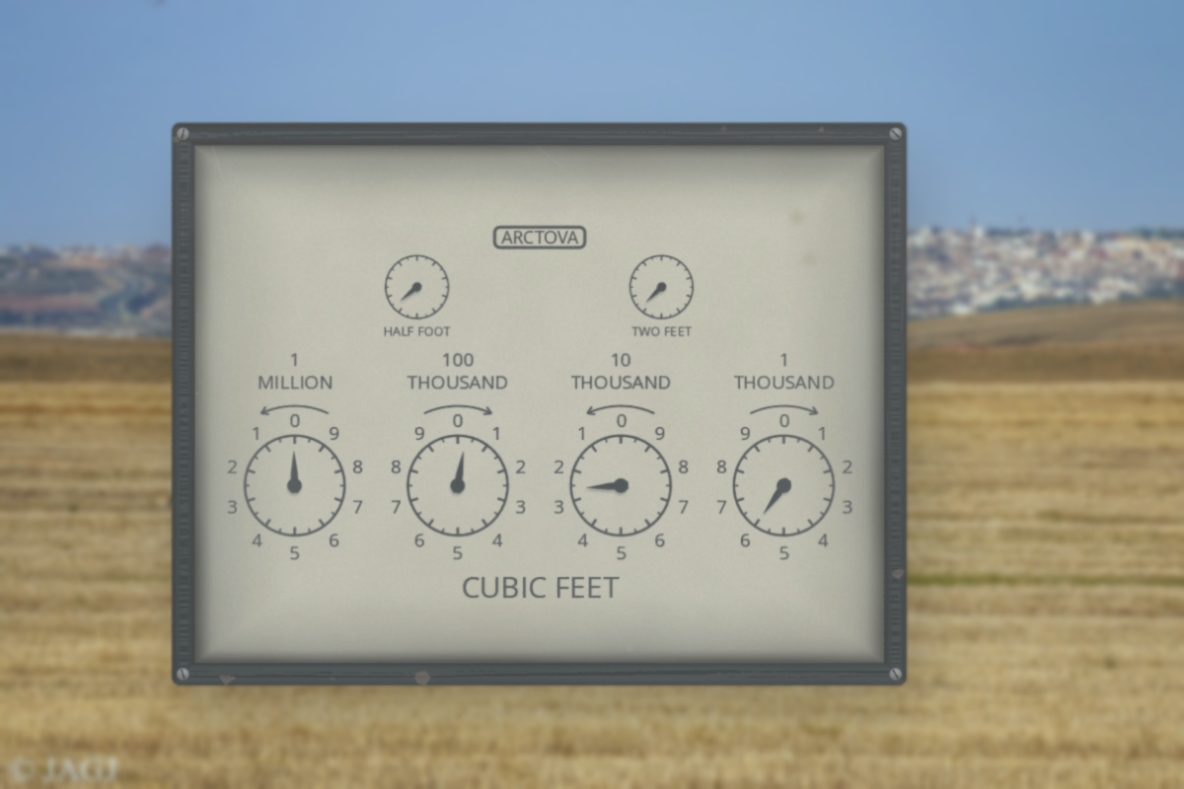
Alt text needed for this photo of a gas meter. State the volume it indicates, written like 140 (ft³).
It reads 2600 (ft³)
